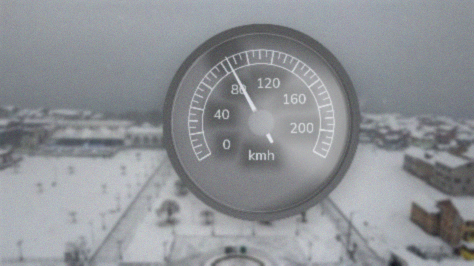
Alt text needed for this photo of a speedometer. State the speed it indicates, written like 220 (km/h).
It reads 85 (km/h)
